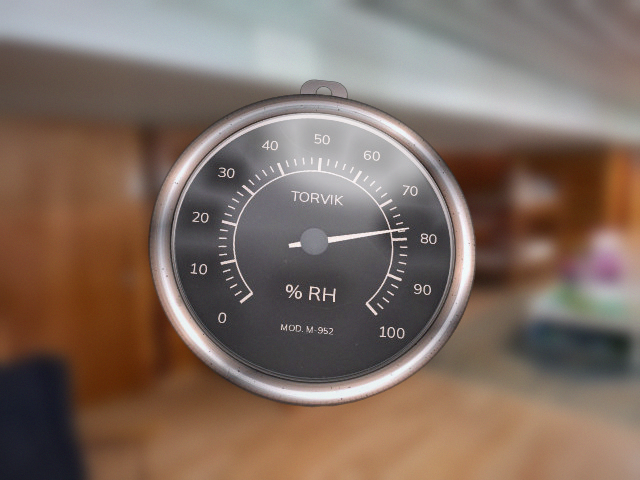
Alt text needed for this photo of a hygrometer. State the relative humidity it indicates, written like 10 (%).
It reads 78 (%)
